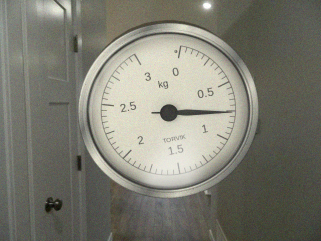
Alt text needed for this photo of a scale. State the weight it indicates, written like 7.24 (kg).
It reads 0.75 (kg)
